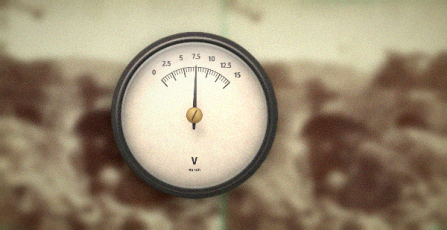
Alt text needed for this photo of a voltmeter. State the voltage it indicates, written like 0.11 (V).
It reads 7.5 (V)
